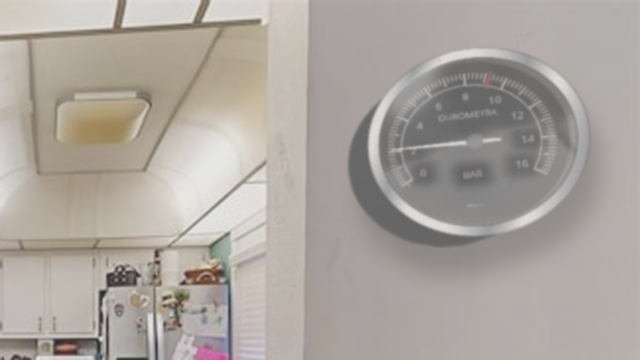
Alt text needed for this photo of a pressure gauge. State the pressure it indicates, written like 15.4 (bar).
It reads 2 (bar)
